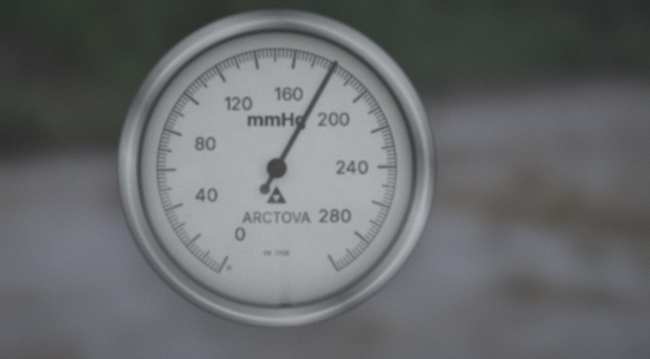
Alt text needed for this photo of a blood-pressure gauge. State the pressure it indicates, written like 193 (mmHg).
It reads 180 (mmHg)
